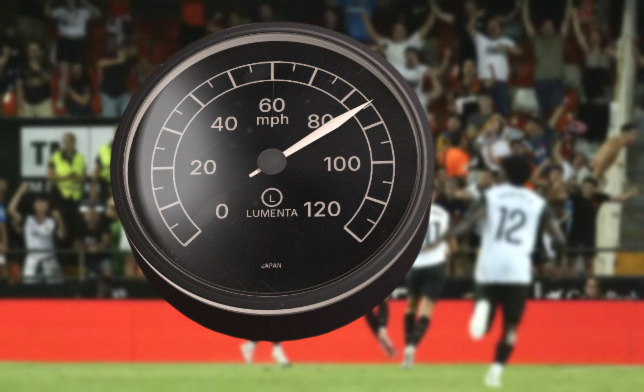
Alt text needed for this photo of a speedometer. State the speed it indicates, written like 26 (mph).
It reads 85 (mph)
